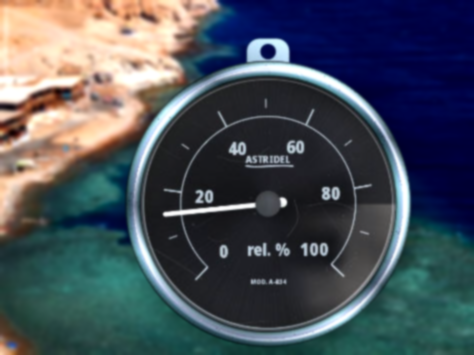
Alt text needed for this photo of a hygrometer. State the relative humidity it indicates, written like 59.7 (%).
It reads 15 (%)
